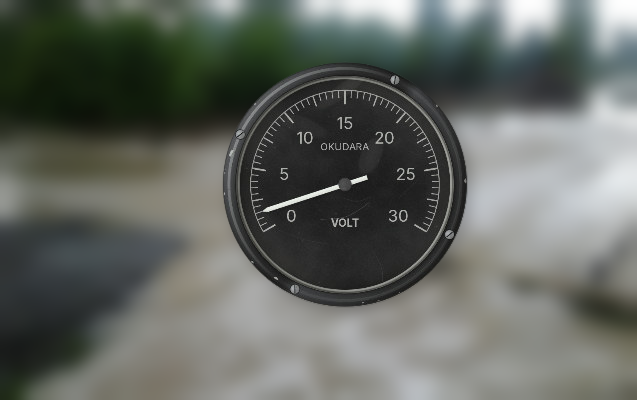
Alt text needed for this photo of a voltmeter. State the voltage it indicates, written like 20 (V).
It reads 1.5 (V)
